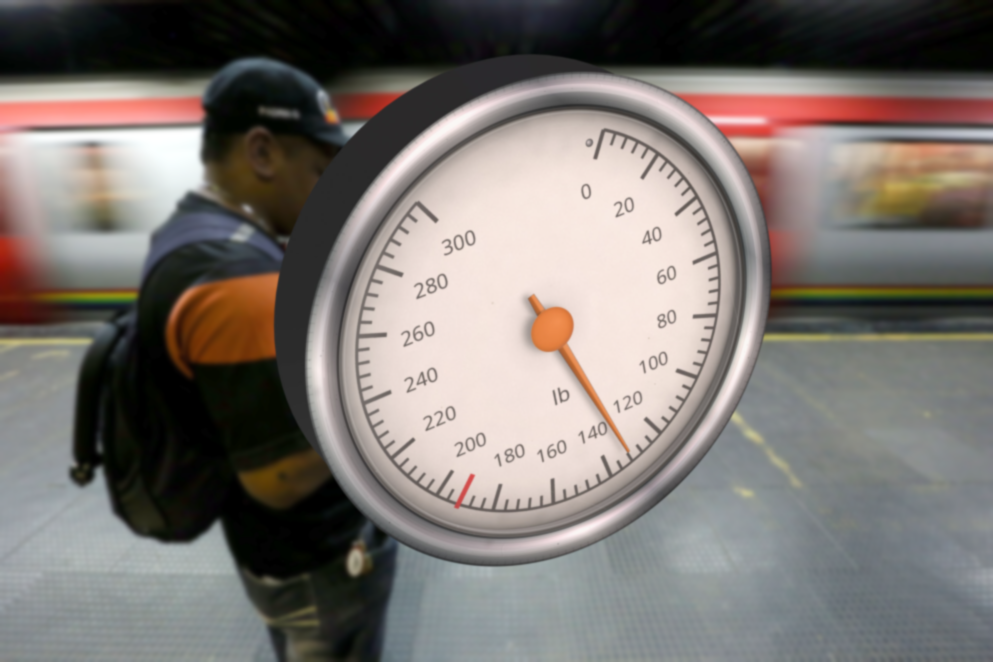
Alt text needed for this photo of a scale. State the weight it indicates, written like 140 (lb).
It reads 132 (lb)
